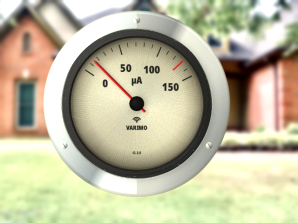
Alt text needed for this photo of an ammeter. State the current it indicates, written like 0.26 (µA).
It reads 15 (µA)
